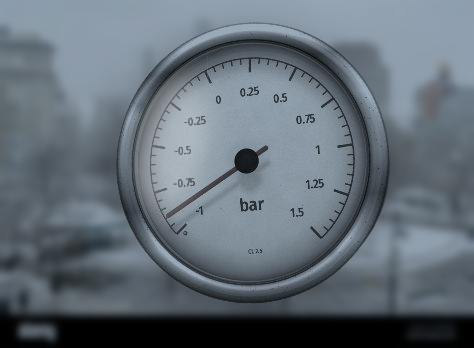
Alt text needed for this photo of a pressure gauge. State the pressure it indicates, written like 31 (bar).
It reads -0.9 (bar)
